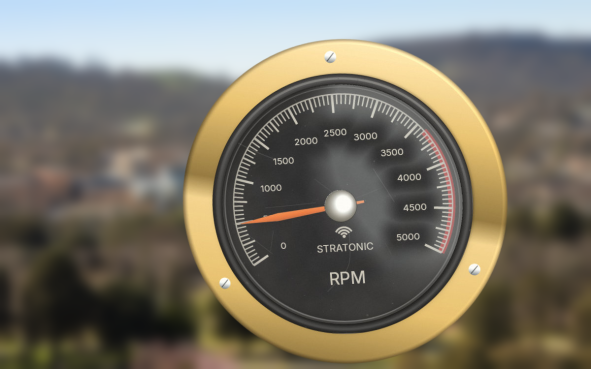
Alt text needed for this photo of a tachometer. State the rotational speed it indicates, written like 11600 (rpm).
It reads 500 (rpm)
